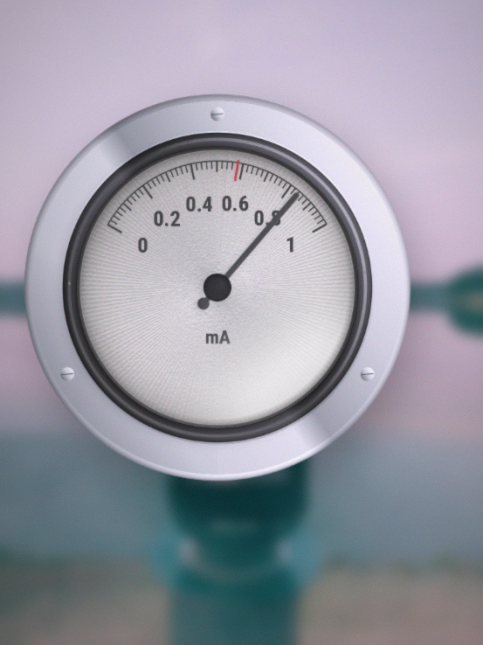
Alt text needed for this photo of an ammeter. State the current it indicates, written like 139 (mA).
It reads 0.84 (mA)
